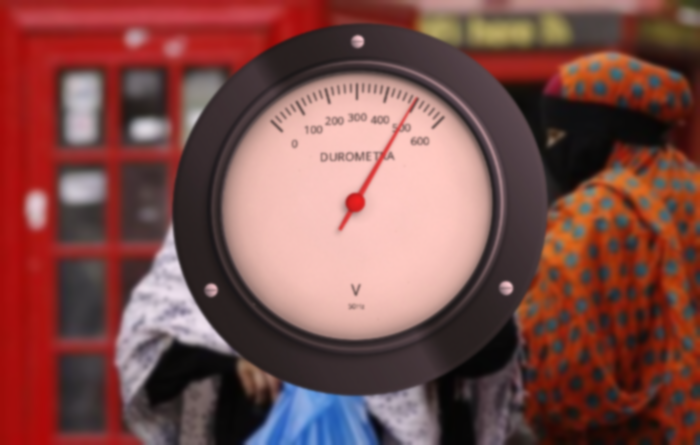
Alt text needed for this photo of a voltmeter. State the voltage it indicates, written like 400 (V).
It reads 500 (V)
